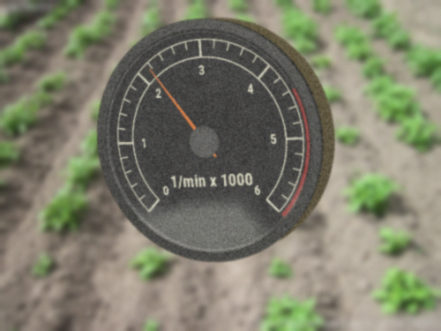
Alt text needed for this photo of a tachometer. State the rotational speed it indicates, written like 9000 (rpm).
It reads 2200 (rpm)
